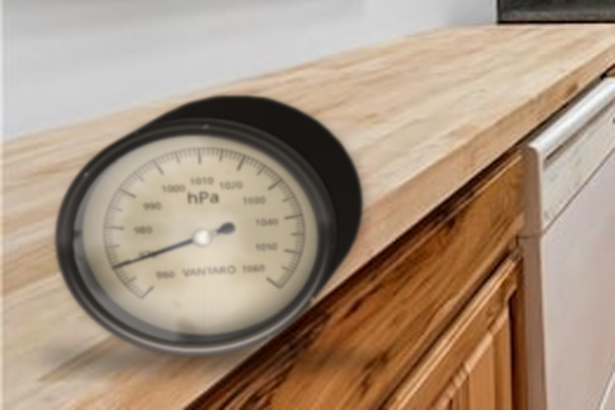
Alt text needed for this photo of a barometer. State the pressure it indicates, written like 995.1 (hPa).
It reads 970 (hPa)
